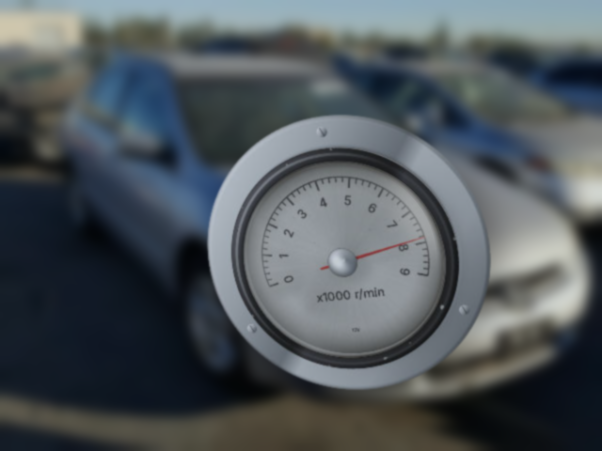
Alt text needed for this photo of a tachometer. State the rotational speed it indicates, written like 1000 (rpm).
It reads 7800 (rpm)
